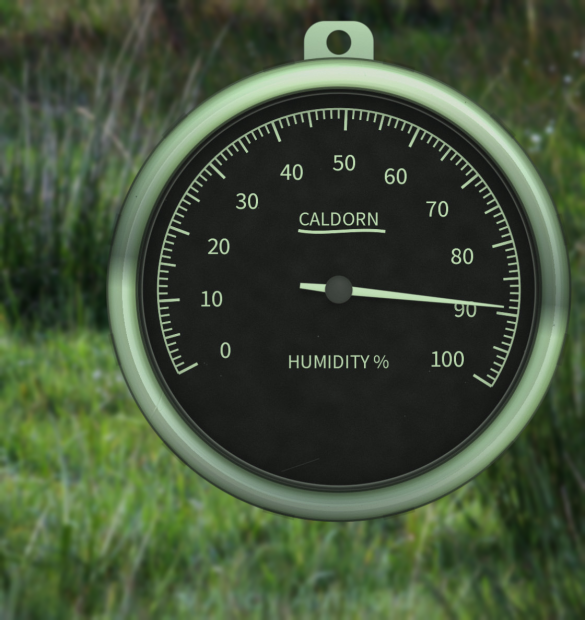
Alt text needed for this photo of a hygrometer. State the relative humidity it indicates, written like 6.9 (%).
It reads 89 (%)
